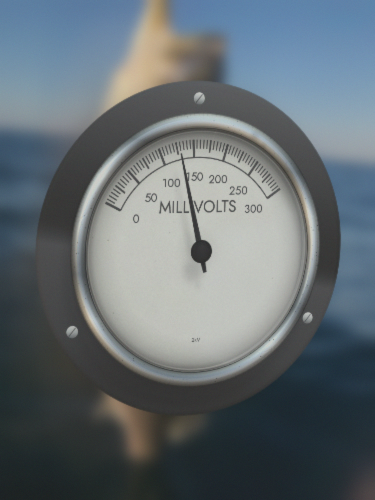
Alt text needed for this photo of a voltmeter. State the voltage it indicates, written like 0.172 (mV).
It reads 125 (mV)
